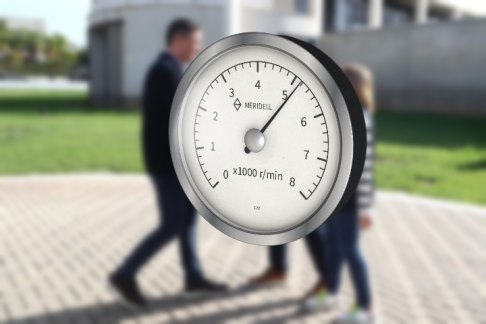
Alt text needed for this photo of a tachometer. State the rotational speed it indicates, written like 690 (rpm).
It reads 5200 (rpm)
